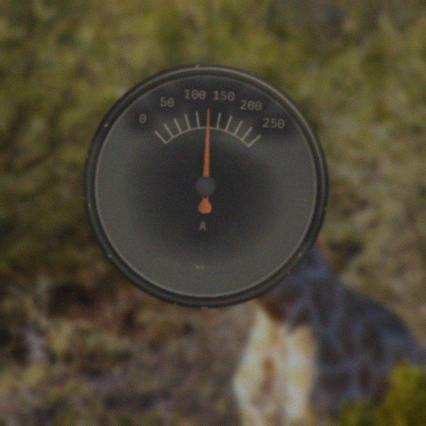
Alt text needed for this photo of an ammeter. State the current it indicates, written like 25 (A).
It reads 125 (A)
